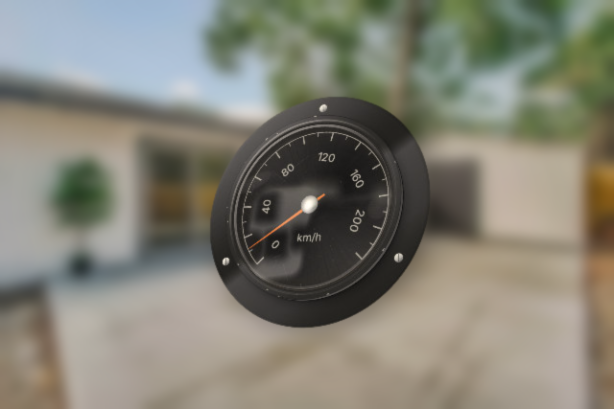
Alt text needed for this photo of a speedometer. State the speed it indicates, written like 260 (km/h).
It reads 10 (km/h)
